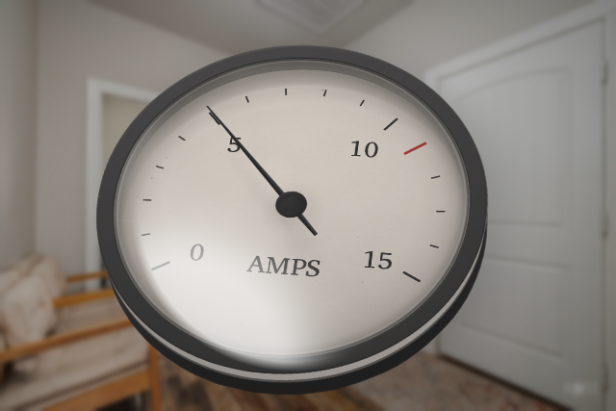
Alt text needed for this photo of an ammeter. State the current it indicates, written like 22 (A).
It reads 5 (A)
